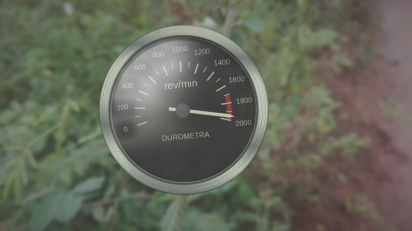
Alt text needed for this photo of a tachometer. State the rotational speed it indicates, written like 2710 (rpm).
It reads 1950 (rpm)
